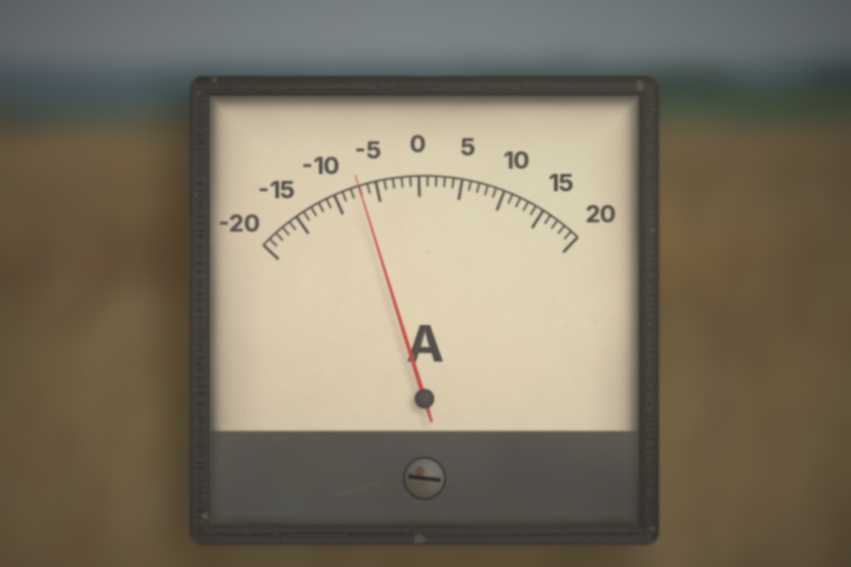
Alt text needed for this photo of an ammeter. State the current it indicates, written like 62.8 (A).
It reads -7 (A)
